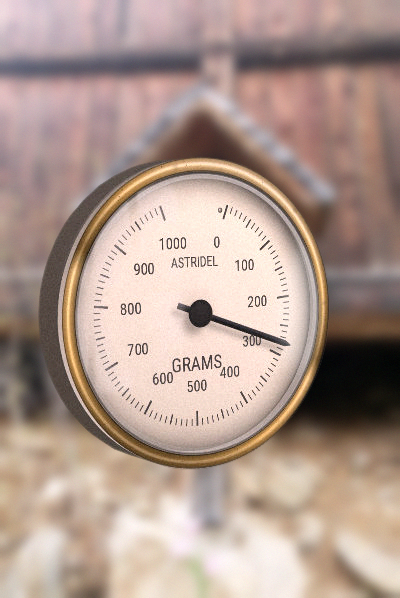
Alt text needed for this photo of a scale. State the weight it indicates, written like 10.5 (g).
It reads 280 (g)
